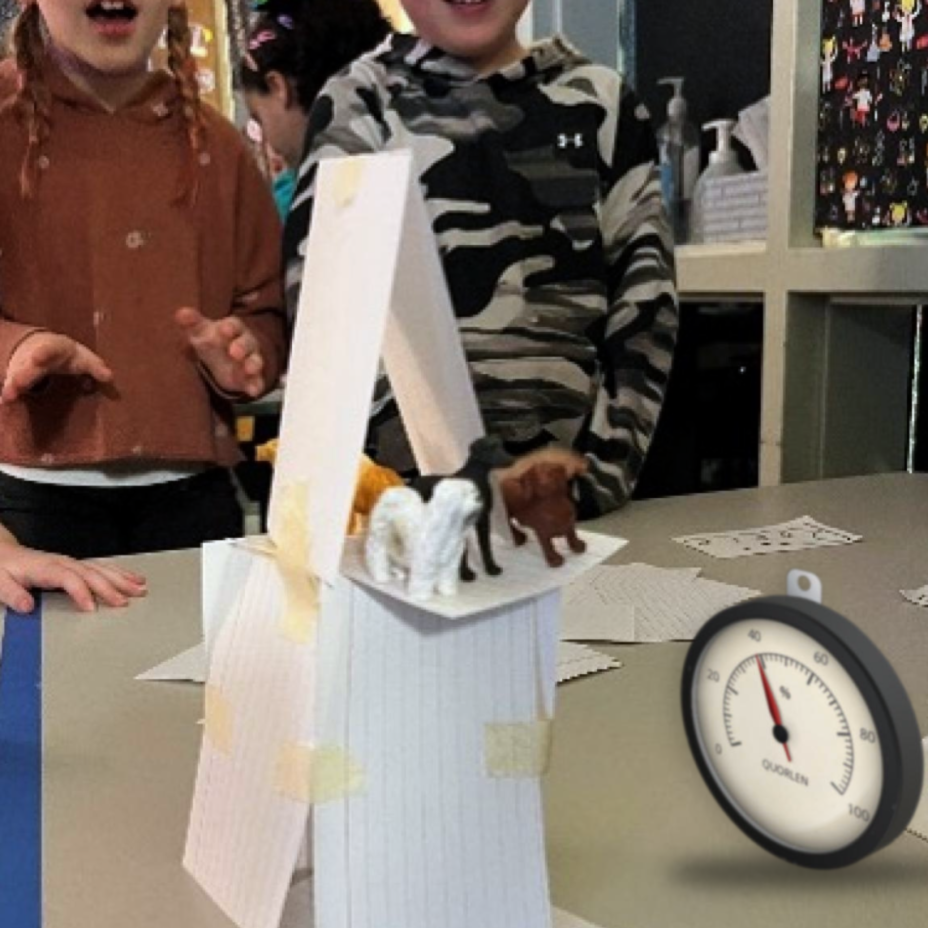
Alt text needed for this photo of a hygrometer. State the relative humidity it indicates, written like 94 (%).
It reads 40 (%)
